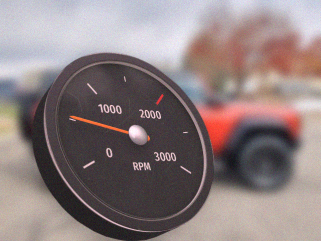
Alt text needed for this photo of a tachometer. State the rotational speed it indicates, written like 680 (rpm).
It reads 500 (rpm)
